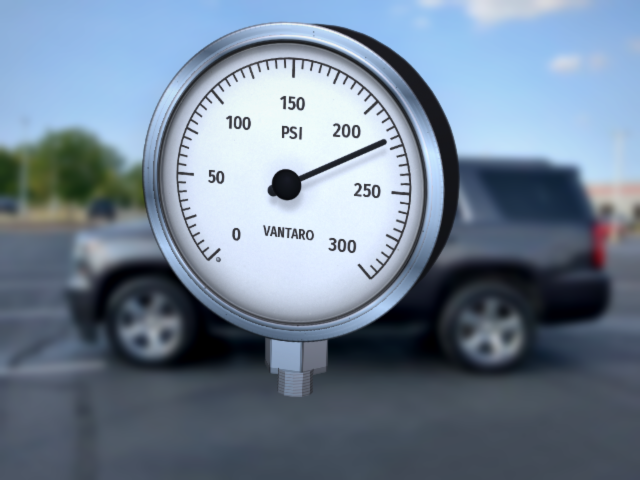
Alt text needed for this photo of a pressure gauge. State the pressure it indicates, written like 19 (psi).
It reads 220 (psi)
